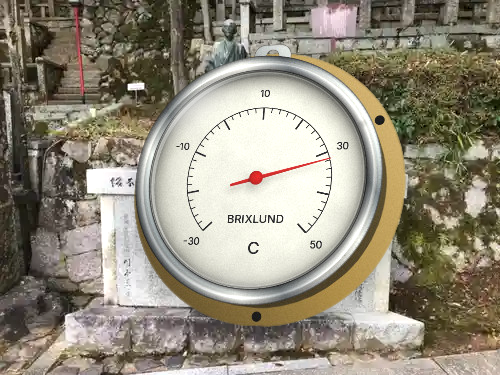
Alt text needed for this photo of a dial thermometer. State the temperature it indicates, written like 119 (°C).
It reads 32 (°C)
